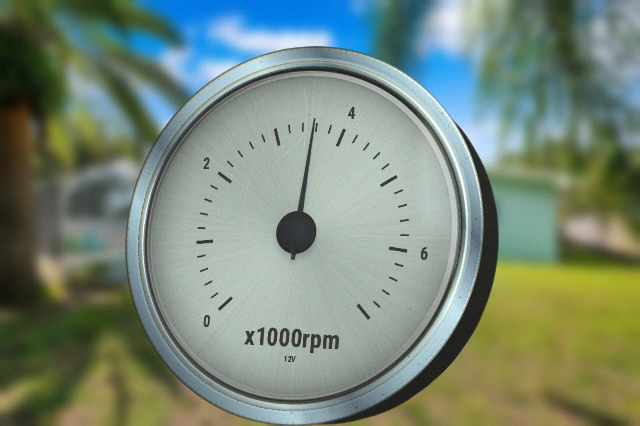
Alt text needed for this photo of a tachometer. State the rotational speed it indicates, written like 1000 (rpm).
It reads 3600 (rpm)
